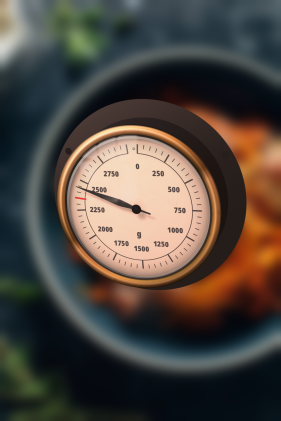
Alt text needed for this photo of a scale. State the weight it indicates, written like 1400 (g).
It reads 2450 (g)
